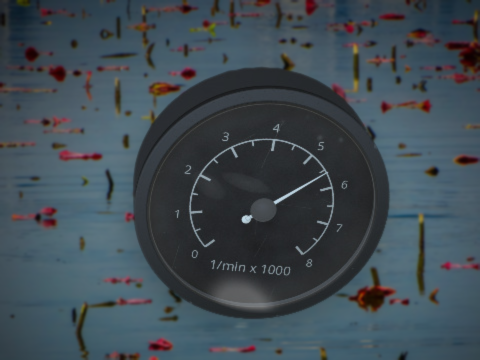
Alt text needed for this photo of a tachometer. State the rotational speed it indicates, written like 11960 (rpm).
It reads 5500 (rpm)
